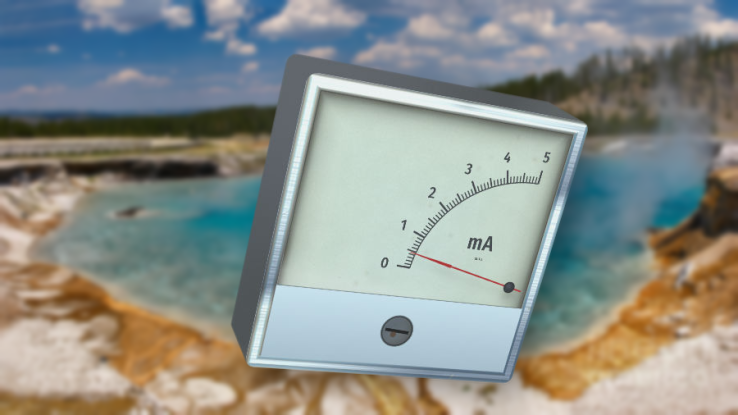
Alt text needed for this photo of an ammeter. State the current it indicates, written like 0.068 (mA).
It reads 0.5 (mA)
